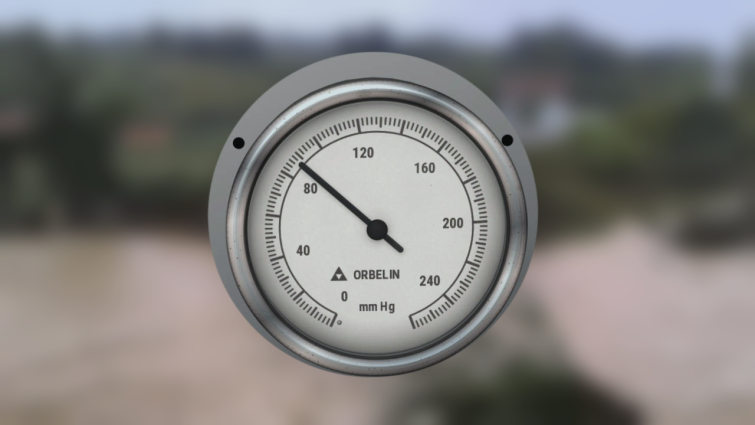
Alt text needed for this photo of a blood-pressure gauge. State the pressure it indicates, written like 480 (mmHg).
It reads 88 (mmHg)
